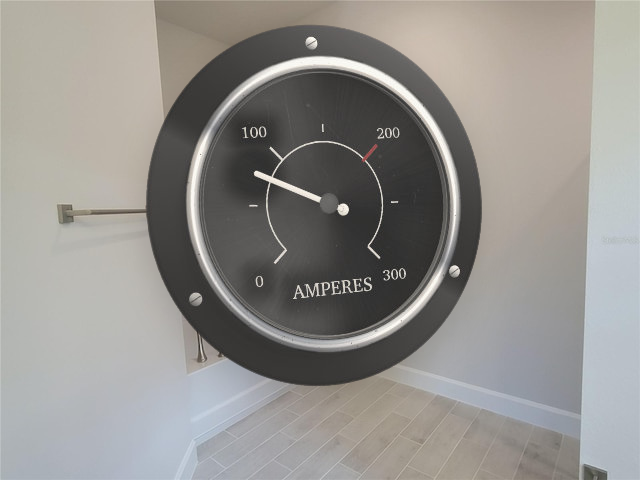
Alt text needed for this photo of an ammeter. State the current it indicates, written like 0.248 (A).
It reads 75 (A)
